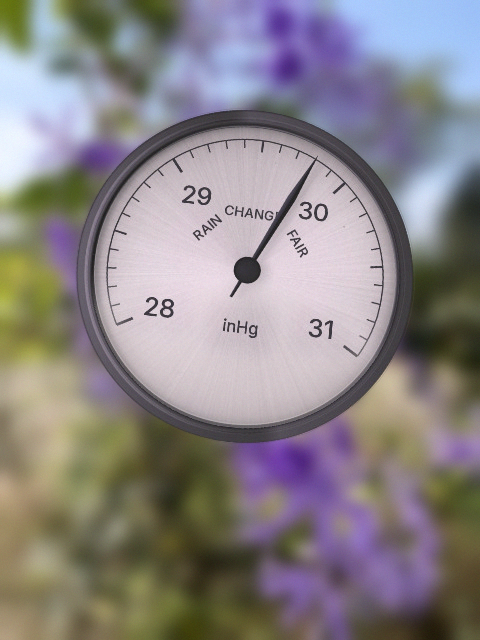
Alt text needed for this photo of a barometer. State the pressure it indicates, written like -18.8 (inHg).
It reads 29.8 (inHg)
